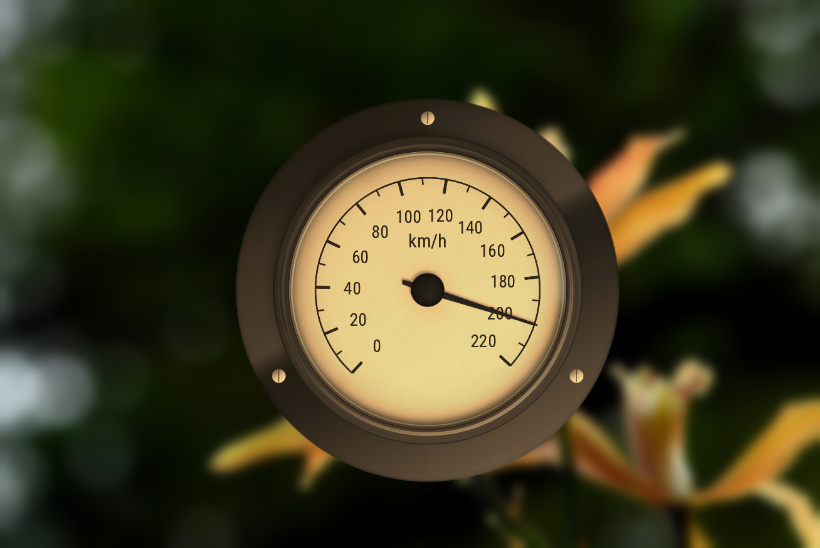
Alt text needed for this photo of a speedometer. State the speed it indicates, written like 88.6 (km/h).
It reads 200 (km/h)
